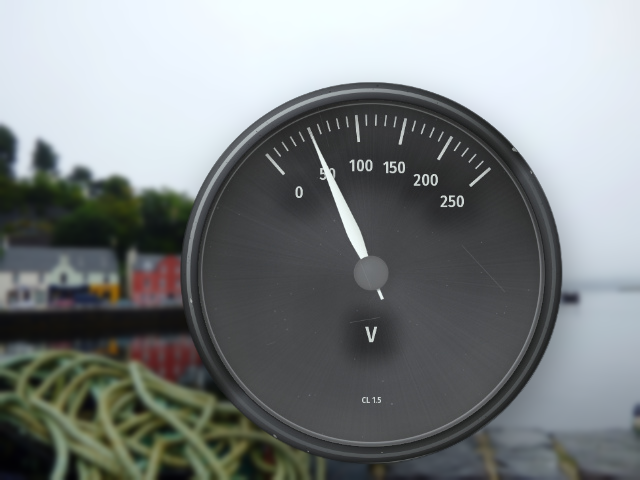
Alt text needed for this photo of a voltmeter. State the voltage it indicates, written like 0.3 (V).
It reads 50 (V)
